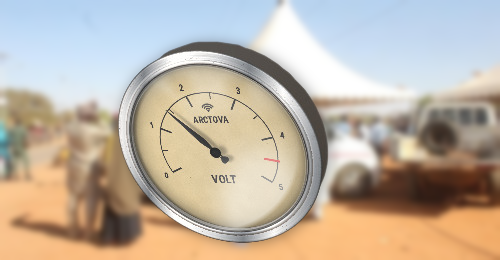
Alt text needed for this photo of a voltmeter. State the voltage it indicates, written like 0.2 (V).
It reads 1.5 (V)
